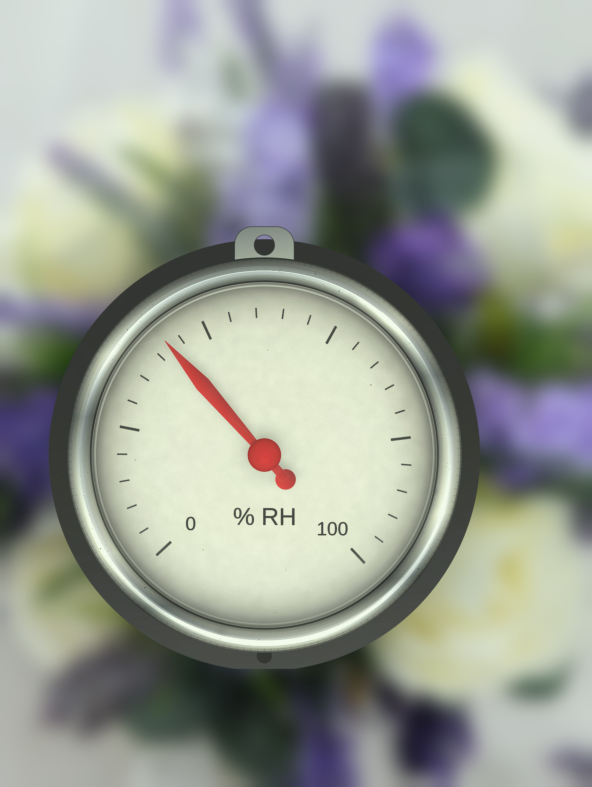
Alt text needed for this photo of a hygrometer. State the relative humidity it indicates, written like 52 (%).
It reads 34 (%)
